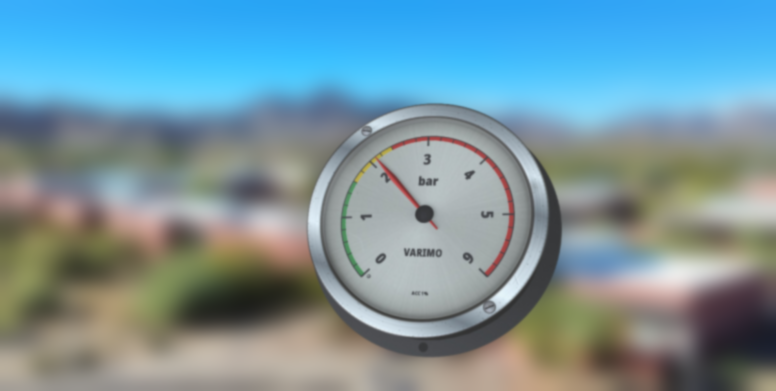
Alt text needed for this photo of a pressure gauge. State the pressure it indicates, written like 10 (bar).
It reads 2.1 (bar)
